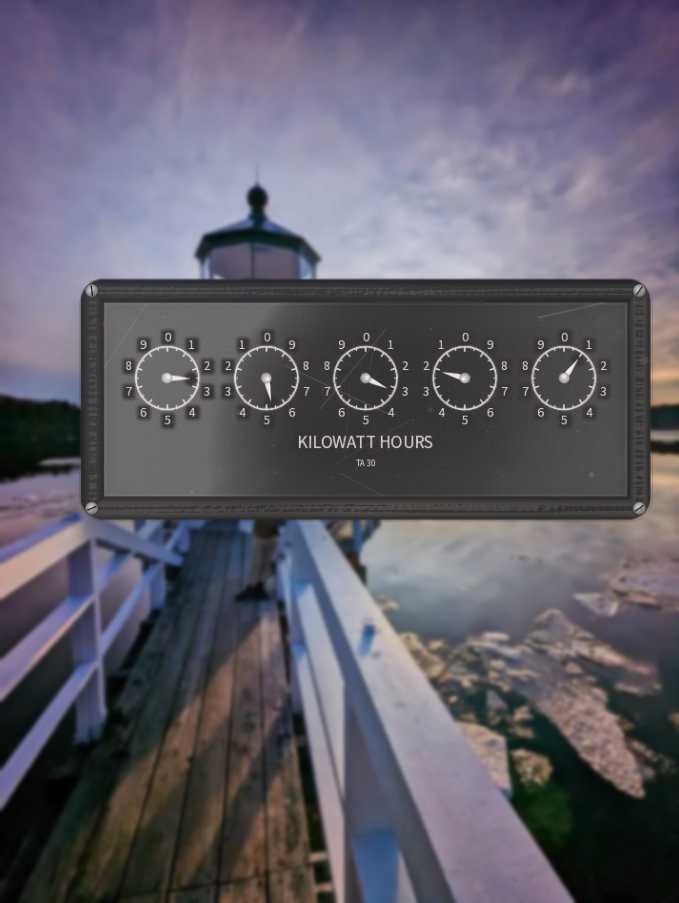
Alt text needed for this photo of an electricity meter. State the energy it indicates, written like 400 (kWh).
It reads 25321 (kWh)
